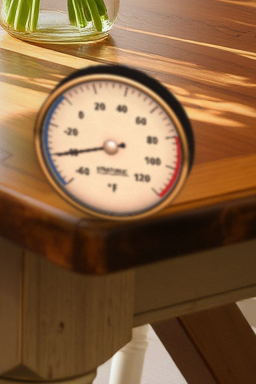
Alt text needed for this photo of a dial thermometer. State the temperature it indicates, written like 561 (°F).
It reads -40 (°F)
